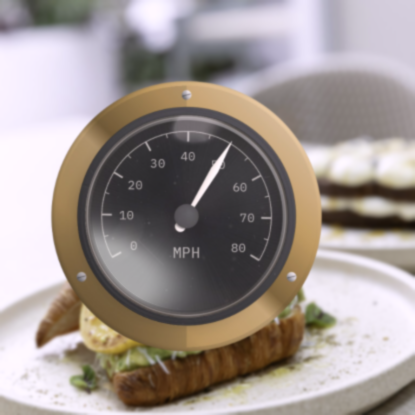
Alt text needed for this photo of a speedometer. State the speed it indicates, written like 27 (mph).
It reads 50 (mph)
